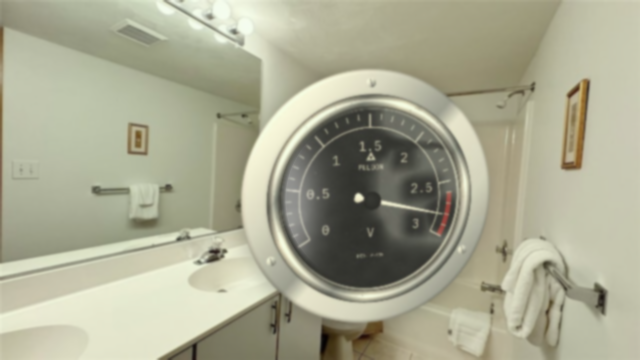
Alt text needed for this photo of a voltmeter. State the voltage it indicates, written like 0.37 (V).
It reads 2.8 (V)
